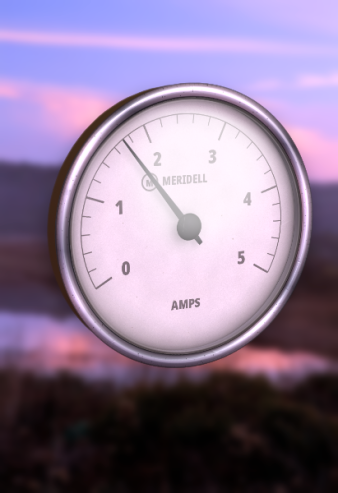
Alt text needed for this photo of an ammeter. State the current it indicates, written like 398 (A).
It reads 1.7 (A)
